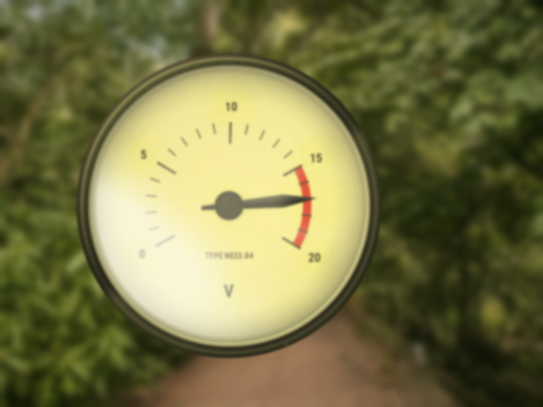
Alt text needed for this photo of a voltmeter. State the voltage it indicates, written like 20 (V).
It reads 17 (V)
